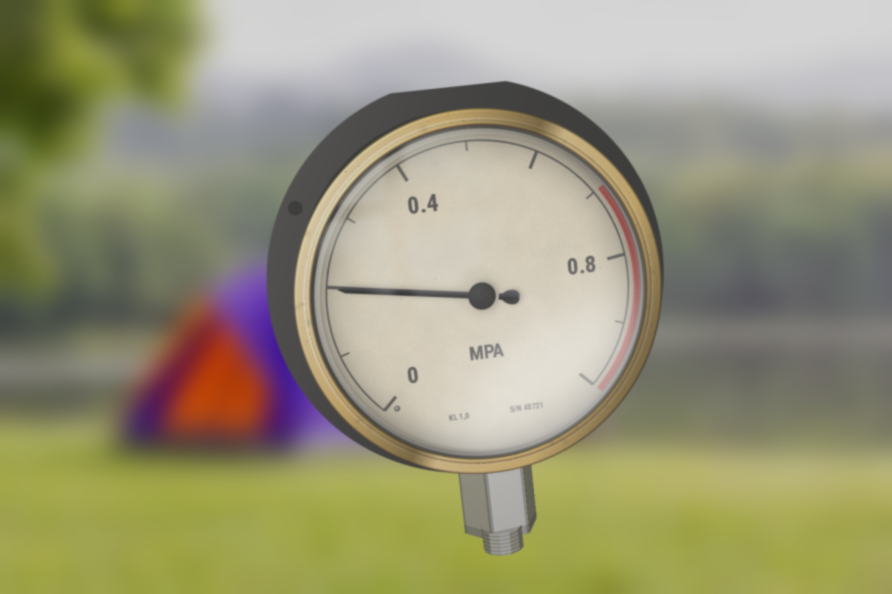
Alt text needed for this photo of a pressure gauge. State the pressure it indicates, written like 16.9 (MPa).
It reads 0.2 (MPa)
